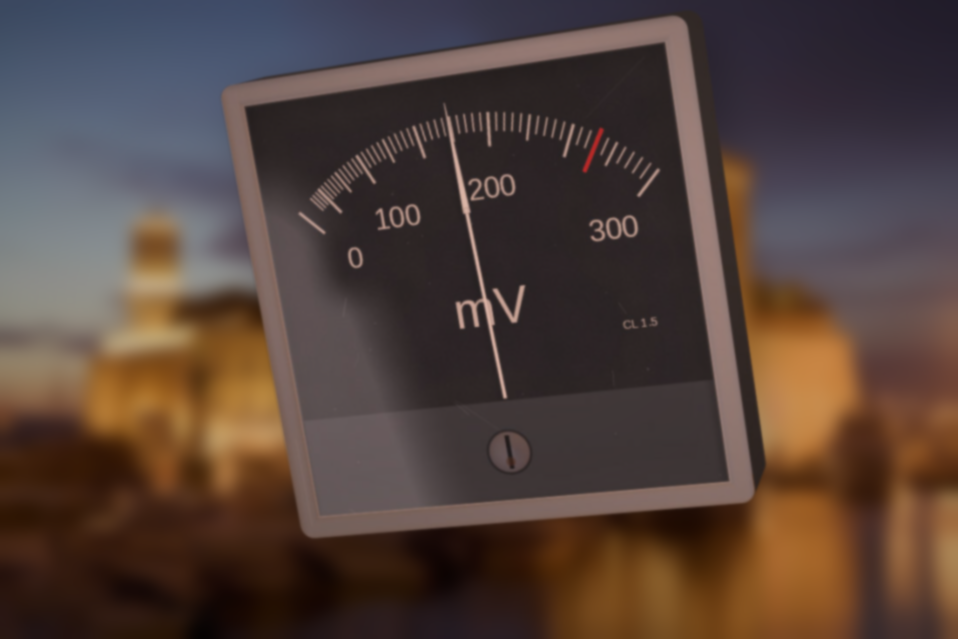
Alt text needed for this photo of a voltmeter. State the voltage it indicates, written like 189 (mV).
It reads 175 (mV)
